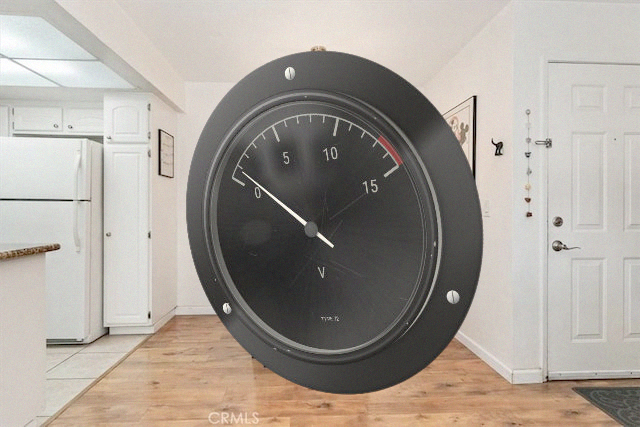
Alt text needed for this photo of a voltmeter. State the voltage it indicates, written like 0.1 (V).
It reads 1 (V)
